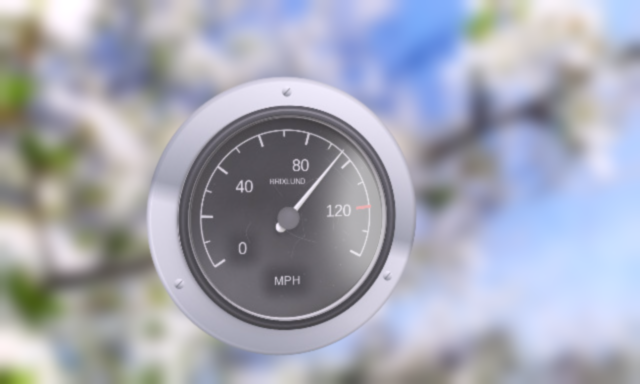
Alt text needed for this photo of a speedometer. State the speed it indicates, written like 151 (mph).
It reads 95 (mph)
